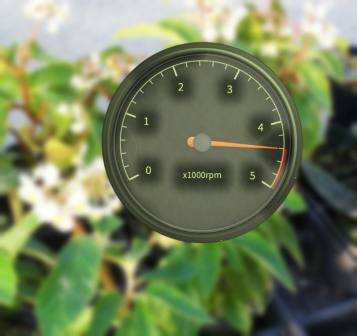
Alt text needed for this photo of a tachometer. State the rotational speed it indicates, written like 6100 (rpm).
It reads 4400 (rpm)
